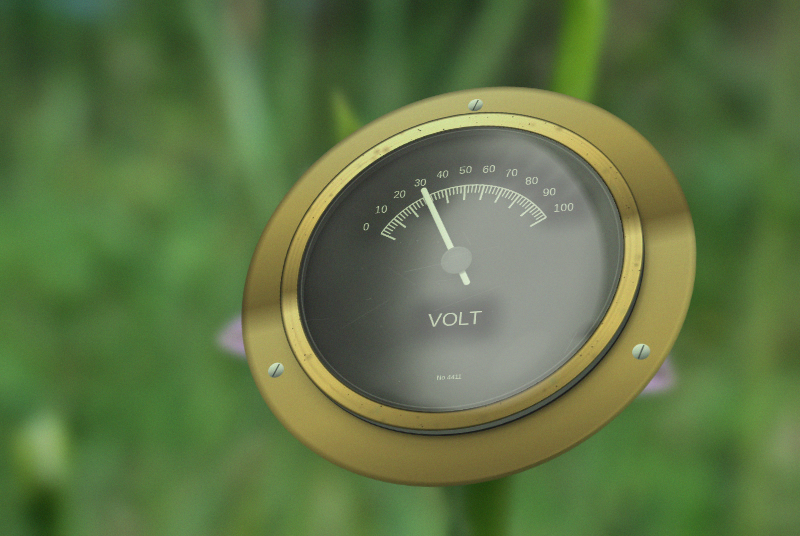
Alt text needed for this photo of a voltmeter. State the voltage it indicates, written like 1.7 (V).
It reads 30 (V)
